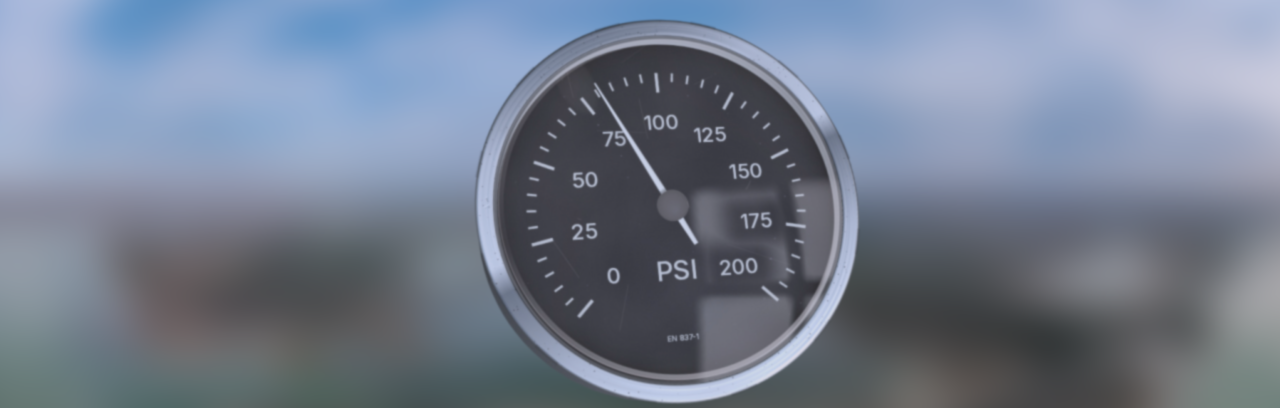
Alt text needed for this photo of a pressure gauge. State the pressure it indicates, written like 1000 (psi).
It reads 80 (psi)
